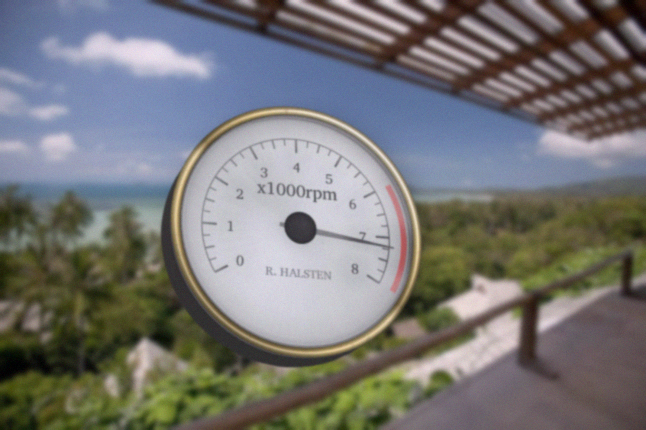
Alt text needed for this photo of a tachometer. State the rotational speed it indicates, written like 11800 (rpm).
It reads 7250 (rpm)
